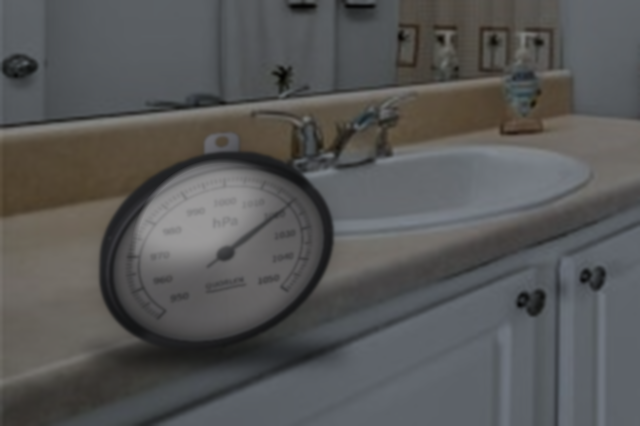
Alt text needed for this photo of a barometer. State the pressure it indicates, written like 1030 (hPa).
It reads 1020 (hPa)
